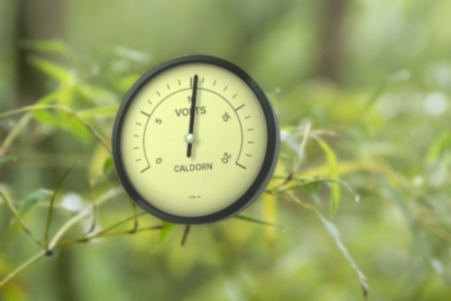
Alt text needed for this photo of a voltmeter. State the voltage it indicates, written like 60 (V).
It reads 10.5 (V)
